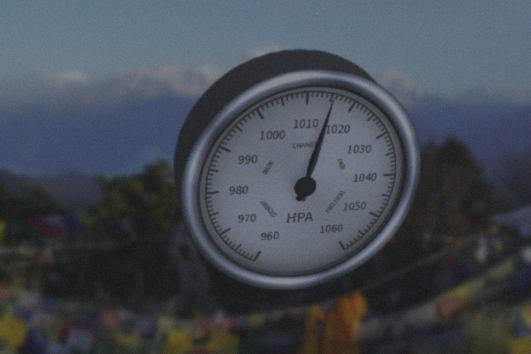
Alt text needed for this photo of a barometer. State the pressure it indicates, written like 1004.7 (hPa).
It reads 1015 (hPa)
